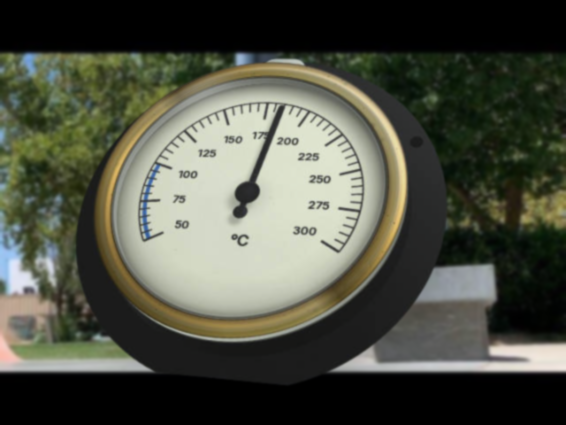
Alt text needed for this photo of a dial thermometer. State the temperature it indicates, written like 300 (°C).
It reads 185 (°C)
